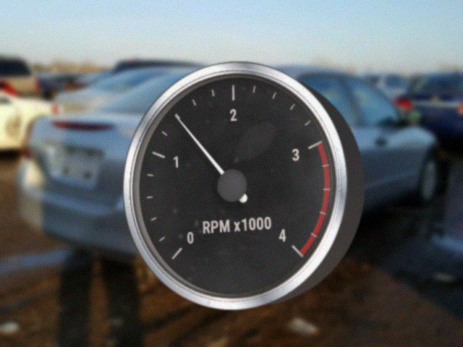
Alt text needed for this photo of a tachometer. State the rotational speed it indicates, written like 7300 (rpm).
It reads 1400 (rpm)
